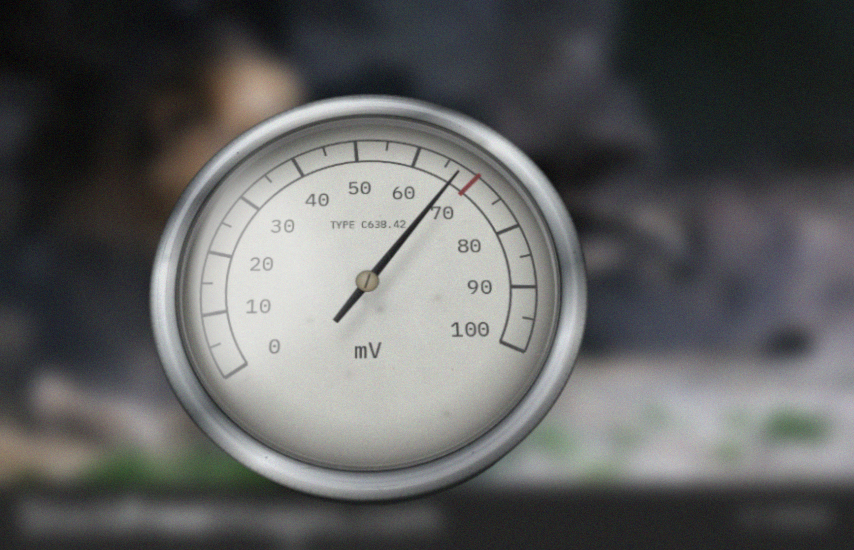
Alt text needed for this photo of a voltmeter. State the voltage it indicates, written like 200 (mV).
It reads 67.5 (mV)
